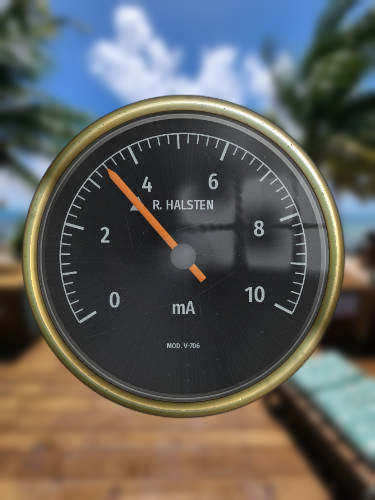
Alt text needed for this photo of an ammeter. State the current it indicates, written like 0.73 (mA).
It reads 3.4 (mA)
